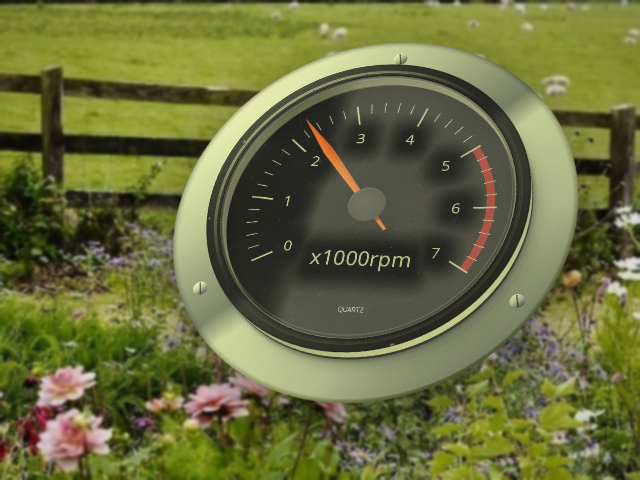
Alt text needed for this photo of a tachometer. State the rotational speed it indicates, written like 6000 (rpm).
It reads 2300 (rpm)
